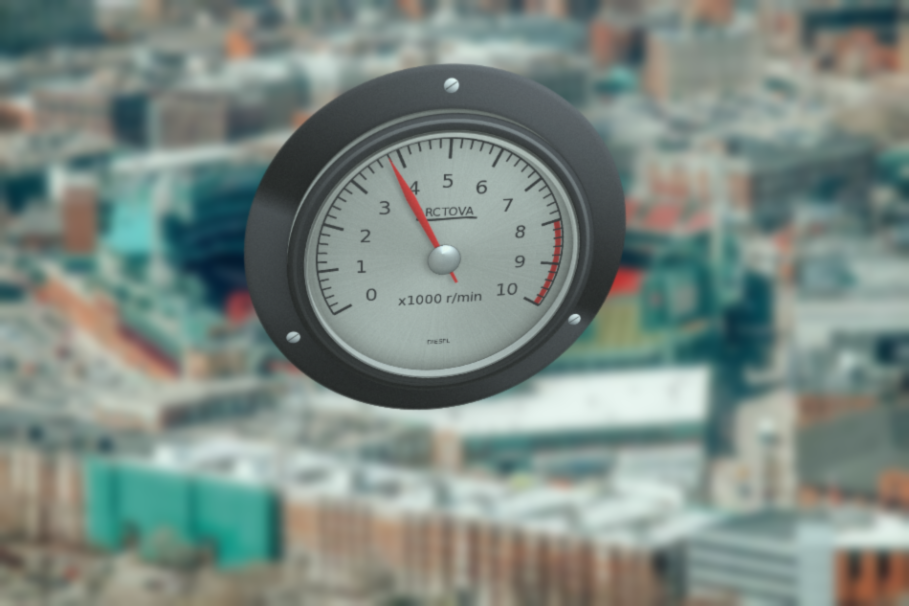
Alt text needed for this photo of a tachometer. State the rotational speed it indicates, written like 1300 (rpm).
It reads 3800 (rpm)
